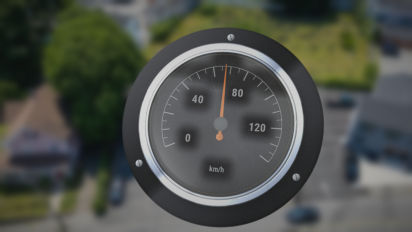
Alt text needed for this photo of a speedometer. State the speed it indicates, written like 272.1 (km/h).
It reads 67.5 (km/h)
